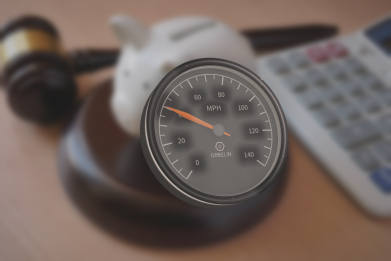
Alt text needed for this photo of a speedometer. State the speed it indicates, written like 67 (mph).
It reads 40 (mph)
